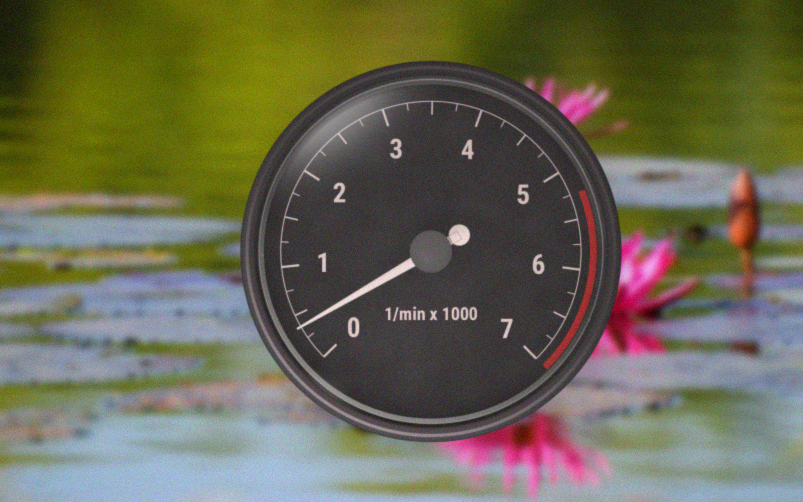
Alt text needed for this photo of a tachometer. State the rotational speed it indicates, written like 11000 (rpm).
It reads 375 (rpm)
